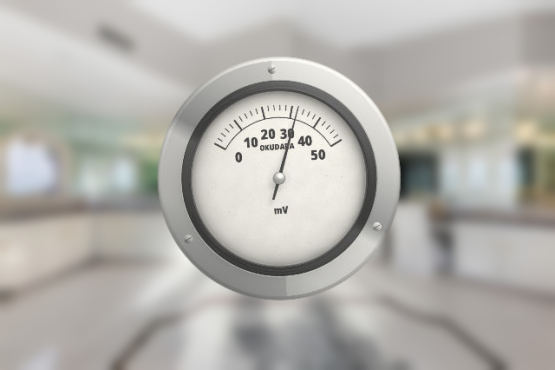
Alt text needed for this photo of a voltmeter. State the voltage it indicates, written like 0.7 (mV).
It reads 32 (mV)
